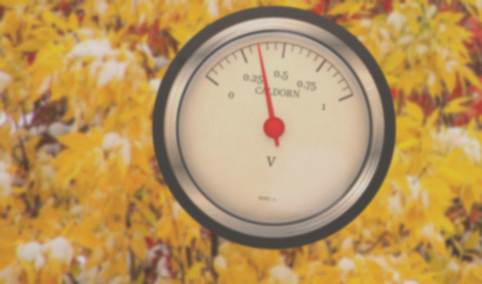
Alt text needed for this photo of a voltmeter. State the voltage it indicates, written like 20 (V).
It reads 0.35 (V)
